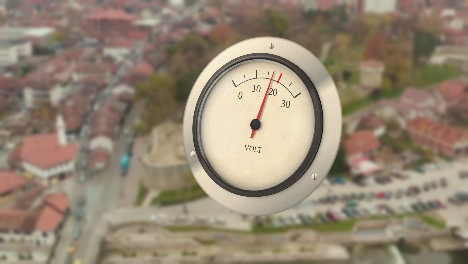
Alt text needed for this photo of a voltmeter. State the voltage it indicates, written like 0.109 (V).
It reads 17.5 (V)
